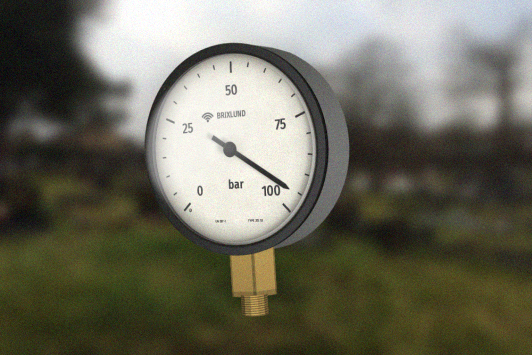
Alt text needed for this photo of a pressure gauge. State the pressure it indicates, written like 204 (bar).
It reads 95 (bar)
